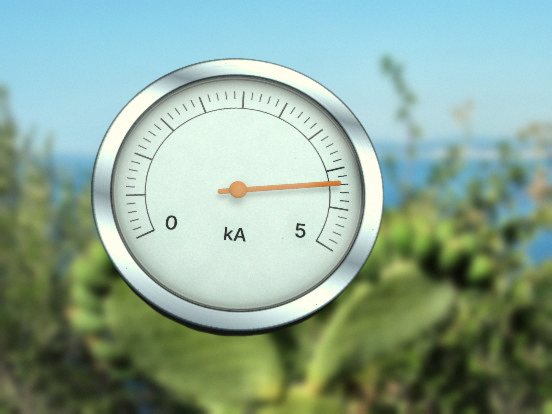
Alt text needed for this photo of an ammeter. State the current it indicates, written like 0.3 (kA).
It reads 4.2 (kA)
